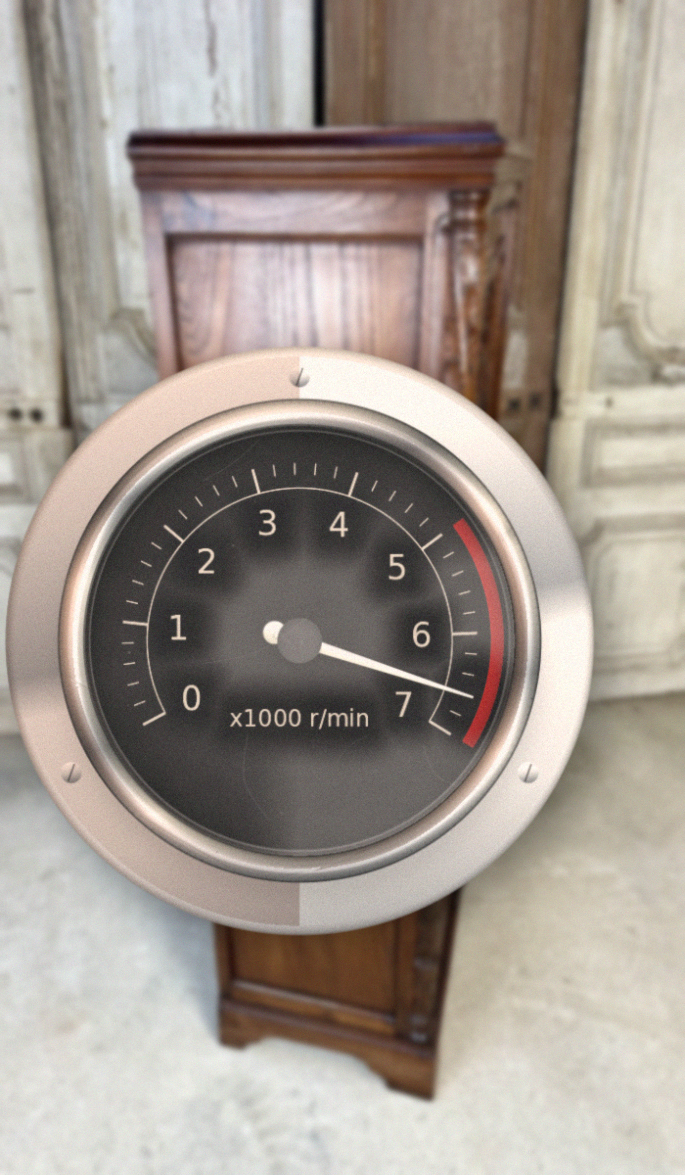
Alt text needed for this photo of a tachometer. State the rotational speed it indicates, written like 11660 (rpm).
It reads 6600 (rpm)
